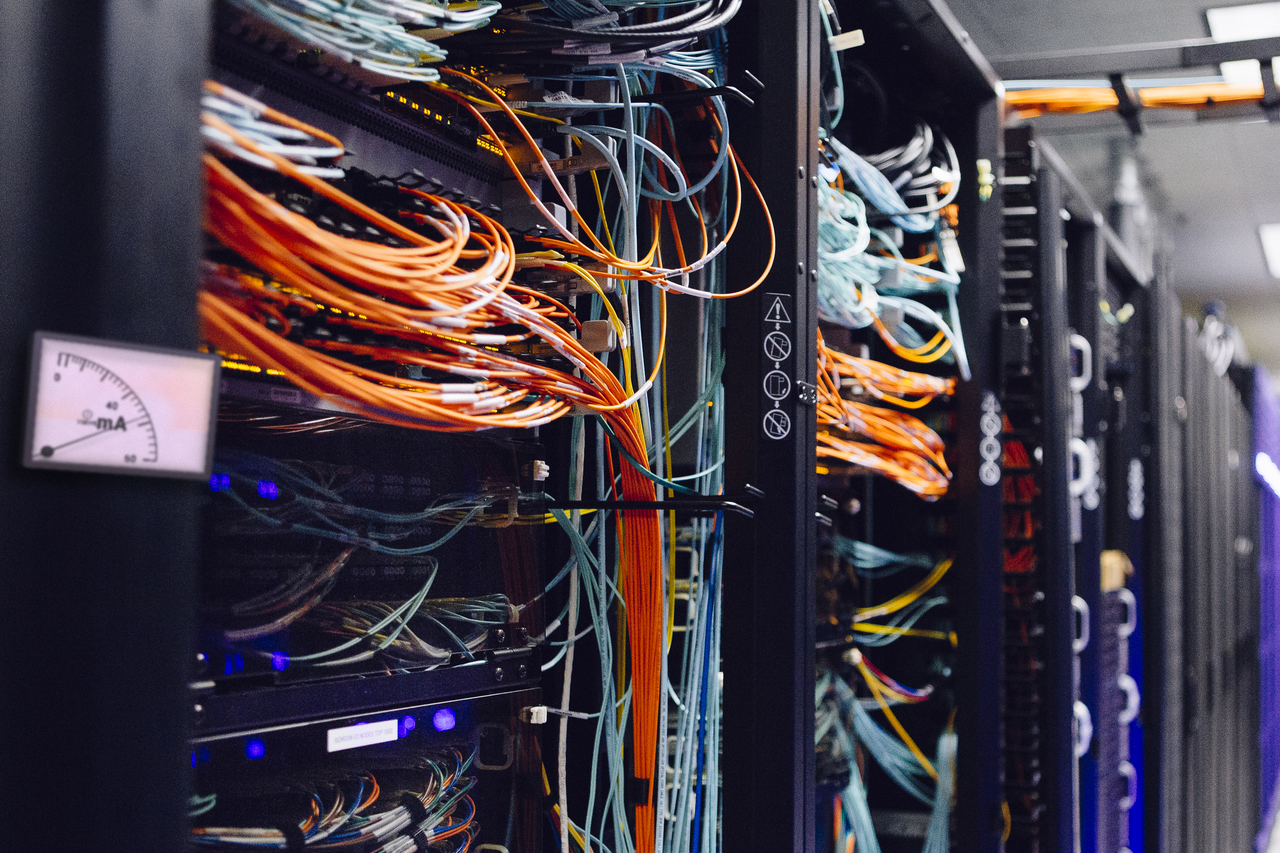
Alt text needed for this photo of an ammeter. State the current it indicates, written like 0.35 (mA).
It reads 48 (mA)
